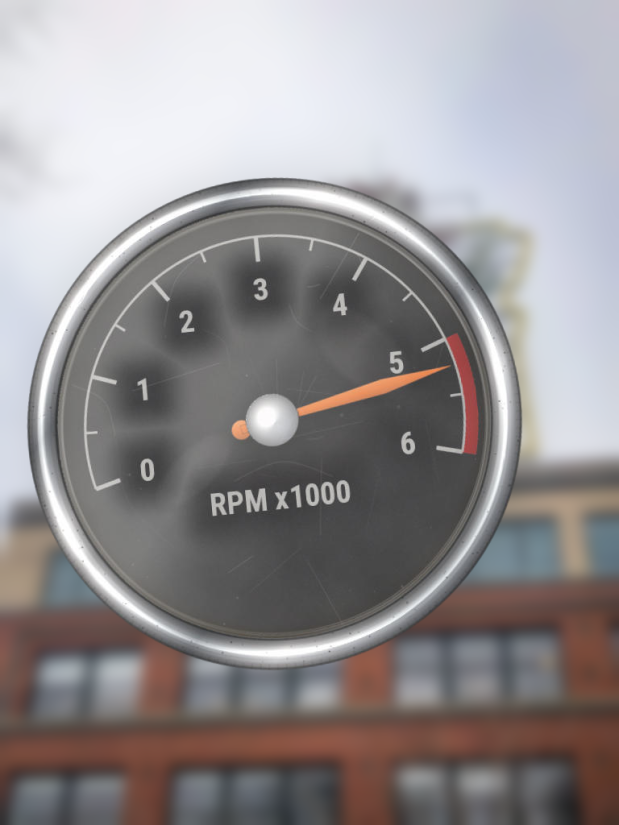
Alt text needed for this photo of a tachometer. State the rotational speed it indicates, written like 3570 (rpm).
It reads 5250 (rpm)
